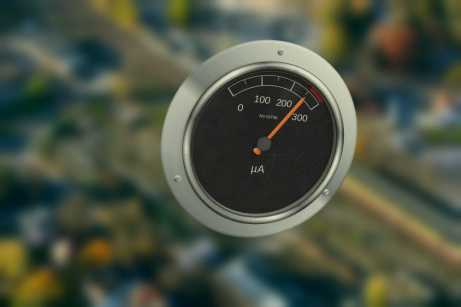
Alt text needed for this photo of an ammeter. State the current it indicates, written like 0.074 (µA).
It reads 250 (µA)
